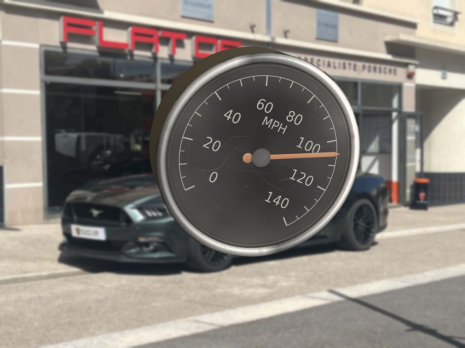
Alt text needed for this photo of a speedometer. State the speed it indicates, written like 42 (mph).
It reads 105 (mph)
